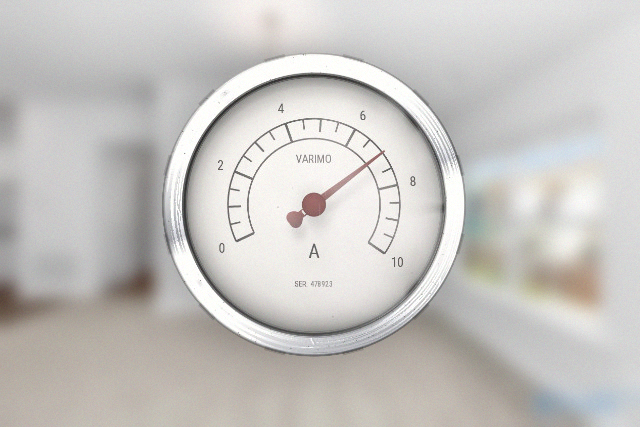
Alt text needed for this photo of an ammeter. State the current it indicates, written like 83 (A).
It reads 7 (A)
